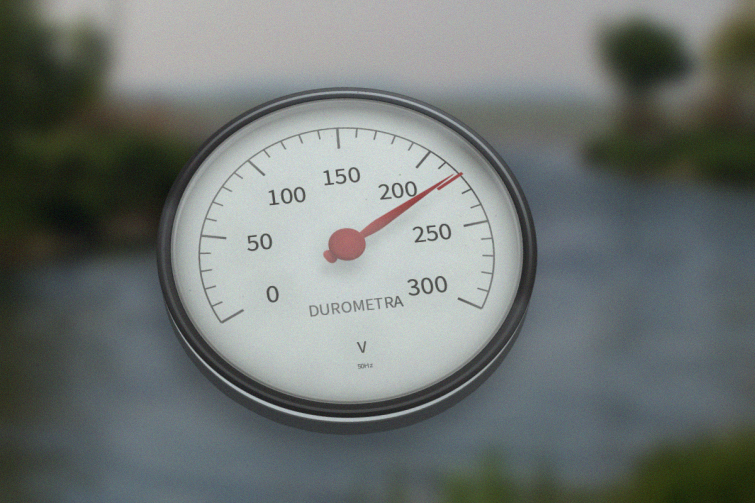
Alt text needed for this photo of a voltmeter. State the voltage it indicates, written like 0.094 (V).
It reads 220 (V)
